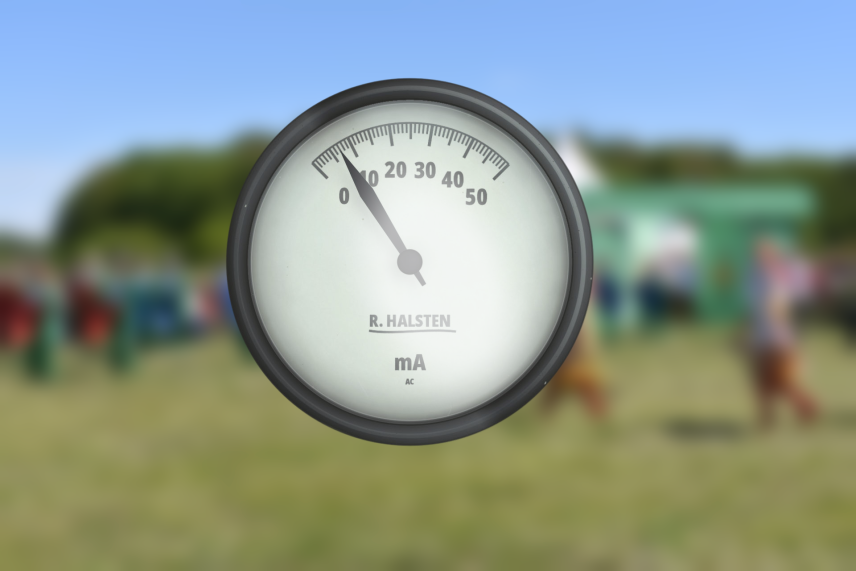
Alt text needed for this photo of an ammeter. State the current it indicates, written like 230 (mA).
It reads 7 (mA)
